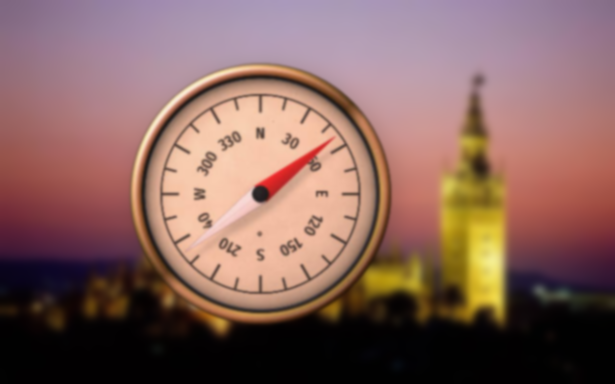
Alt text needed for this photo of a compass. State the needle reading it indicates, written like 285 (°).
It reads 52.5 (°)
